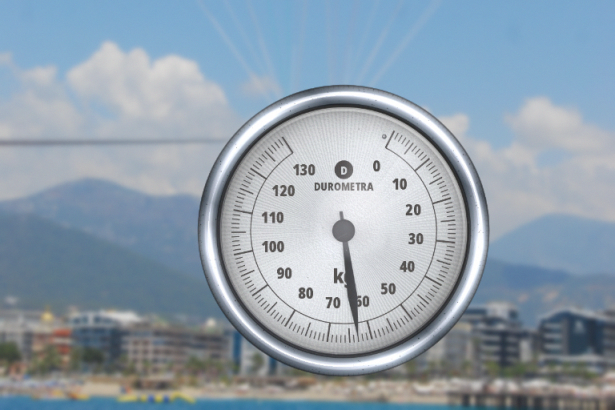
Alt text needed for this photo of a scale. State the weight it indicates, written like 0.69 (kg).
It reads 63 (kg)
